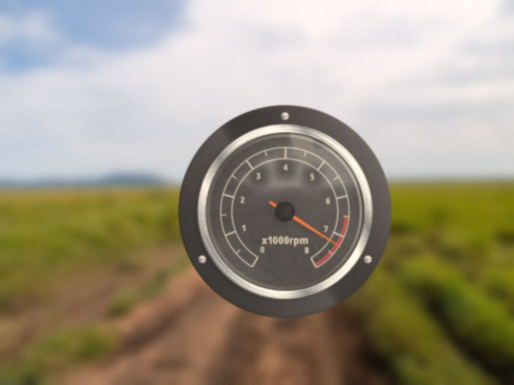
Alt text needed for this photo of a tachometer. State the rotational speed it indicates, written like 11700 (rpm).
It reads 7250 (rpm)
